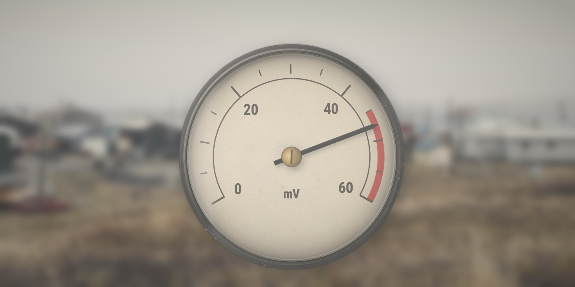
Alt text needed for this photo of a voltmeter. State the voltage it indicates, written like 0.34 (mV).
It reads 47.5 (mV)
